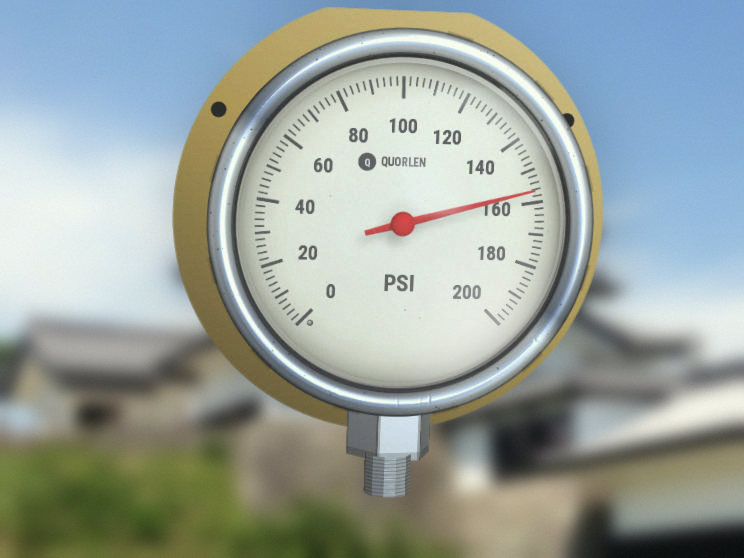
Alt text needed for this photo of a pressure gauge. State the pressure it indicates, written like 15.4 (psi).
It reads 156 (psi)
